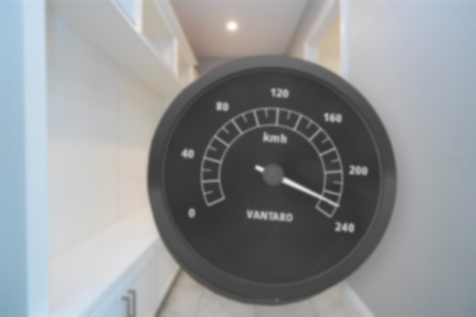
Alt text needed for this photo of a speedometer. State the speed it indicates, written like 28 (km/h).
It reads 230 (km/h)
